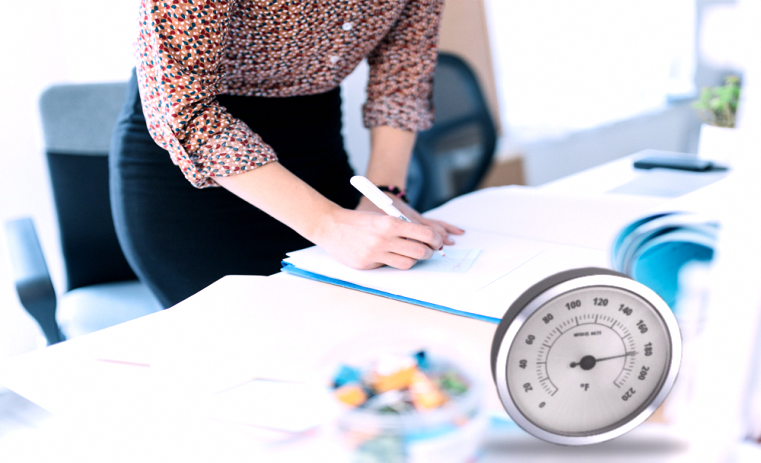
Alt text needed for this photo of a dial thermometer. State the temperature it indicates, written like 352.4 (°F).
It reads 180 (°F)
